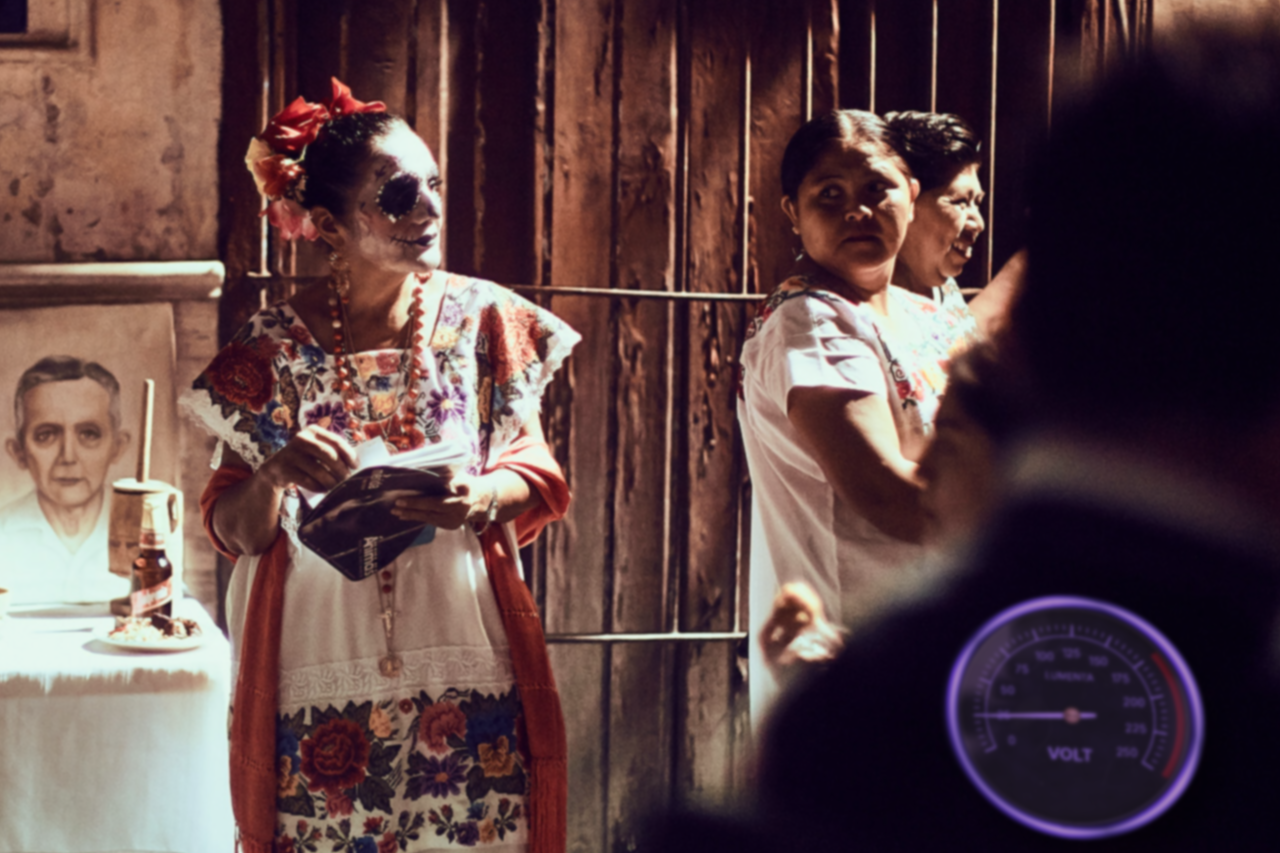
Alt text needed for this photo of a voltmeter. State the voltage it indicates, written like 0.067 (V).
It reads 25 (V)
